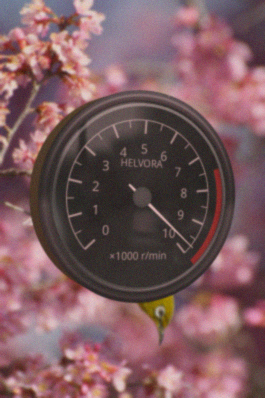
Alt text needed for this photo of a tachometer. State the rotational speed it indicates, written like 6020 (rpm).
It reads 9750 (rpm)
